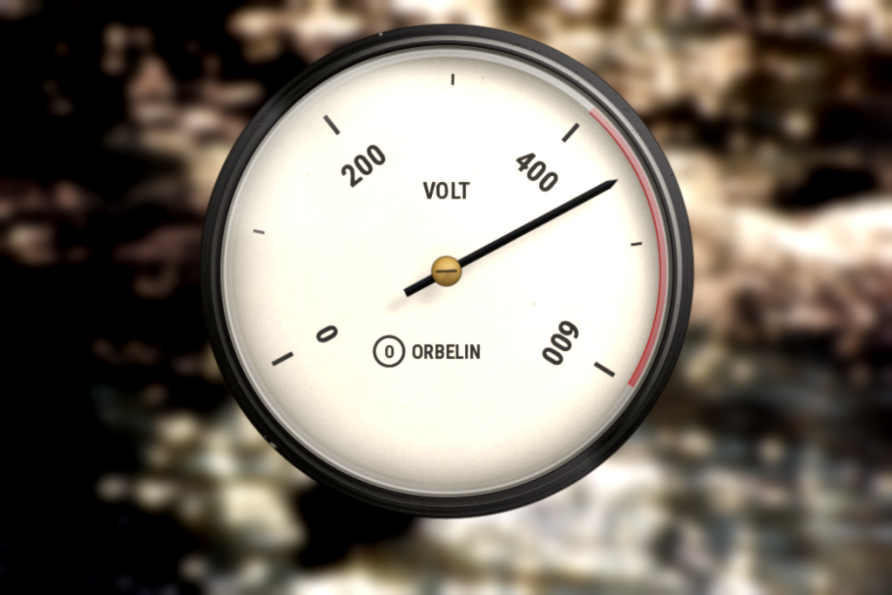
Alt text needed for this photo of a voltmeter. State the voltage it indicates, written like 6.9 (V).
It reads 450 (V)
